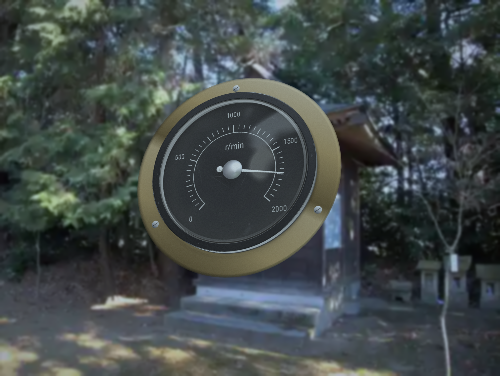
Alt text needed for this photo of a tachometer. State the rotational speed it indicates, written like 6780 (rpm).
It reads 1750 (rpm)
